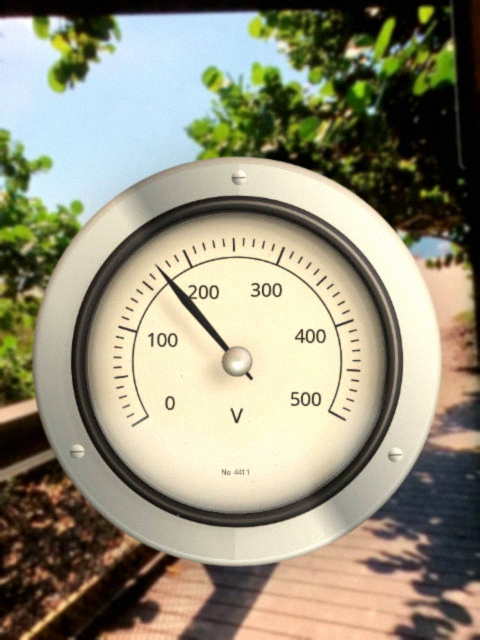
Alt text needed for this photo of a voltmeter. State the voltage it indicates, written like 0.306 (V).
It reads 170 (V)
